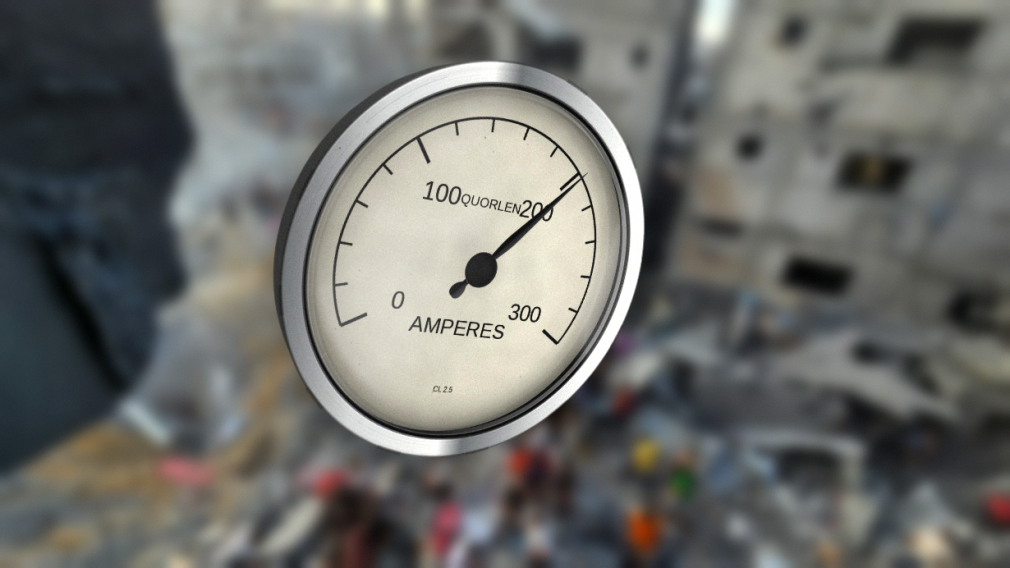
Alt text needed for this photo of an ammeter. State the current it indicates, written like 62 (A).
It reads 200 (A)
